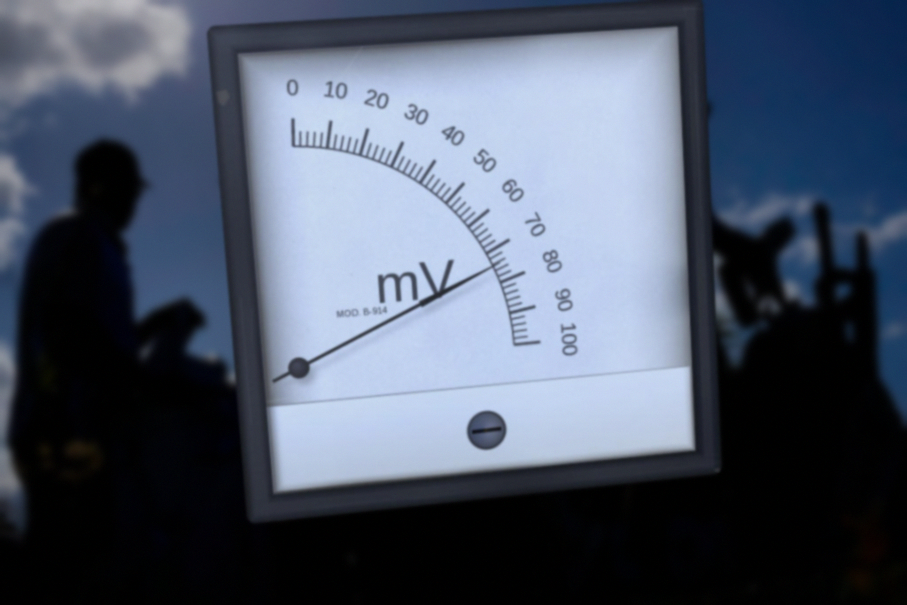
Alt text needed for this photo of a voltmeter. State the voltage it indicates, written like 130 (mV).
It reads 74 (mV)
